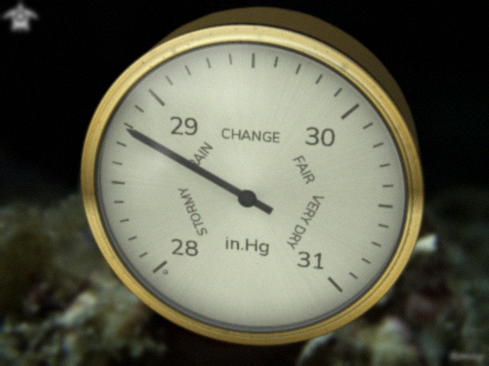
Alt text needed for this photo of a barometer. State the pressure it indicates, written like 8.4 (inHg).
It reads 28.8 (inHg)
